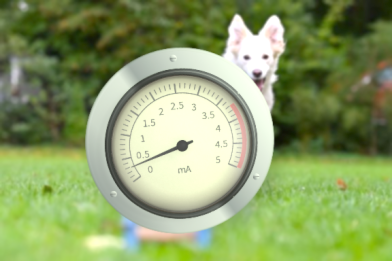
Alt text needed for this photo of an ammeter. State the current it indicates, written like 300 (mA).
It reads 0.3 (mA)
